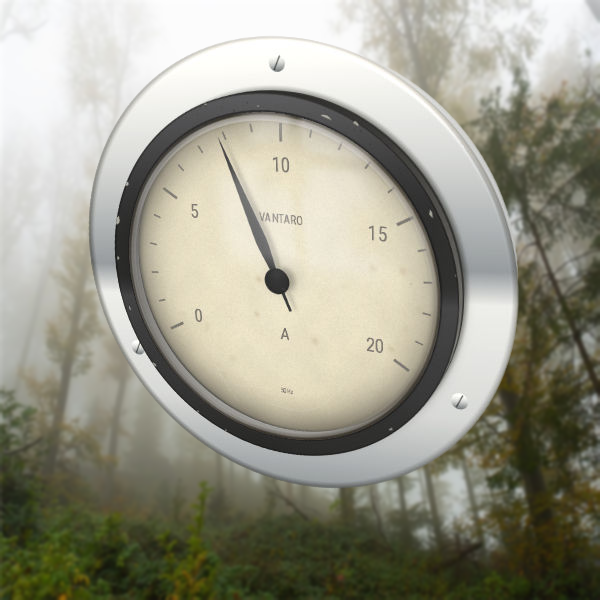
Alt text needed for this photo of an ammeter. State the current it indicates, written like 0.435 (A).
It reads 8 (A)
